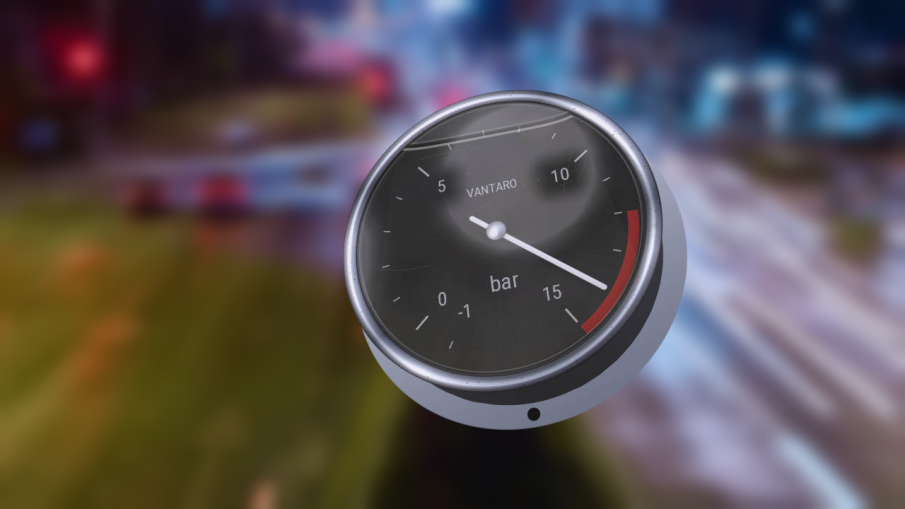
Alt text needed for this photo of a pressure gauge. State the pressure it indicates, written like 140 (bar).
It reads 14 (bar)
